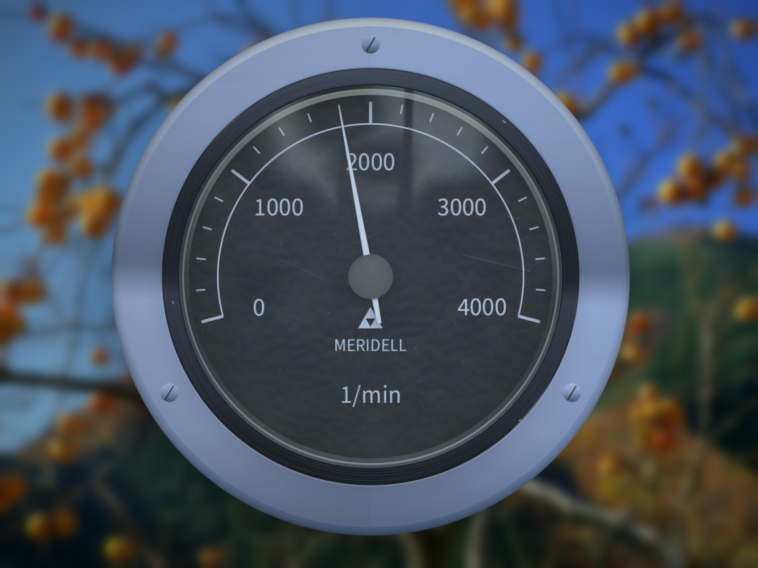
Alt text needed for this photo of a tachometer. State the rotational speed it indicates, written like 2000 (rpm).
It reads 1800 (rpm)
